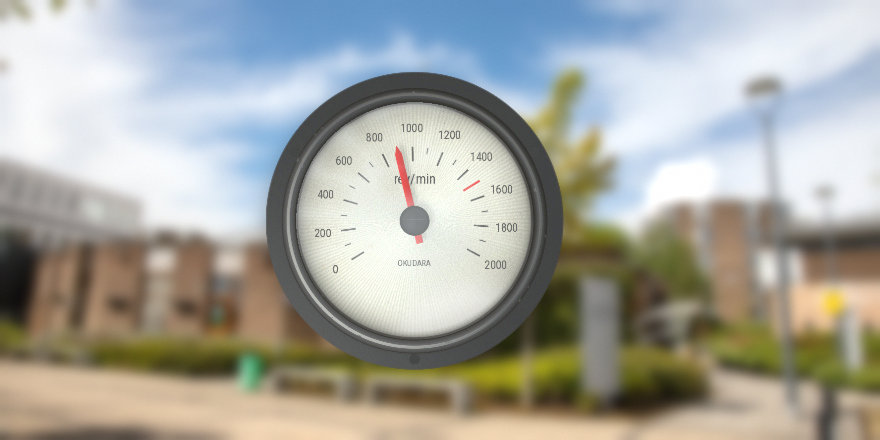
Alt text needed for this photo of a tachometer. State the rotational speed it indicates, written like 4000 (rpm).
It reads 900 (rpm)
